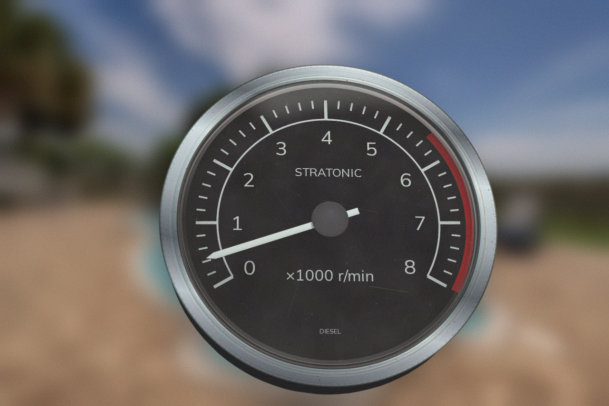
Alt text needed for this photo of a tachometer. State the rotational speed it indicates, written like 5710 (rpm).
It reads 400 (rpm)
